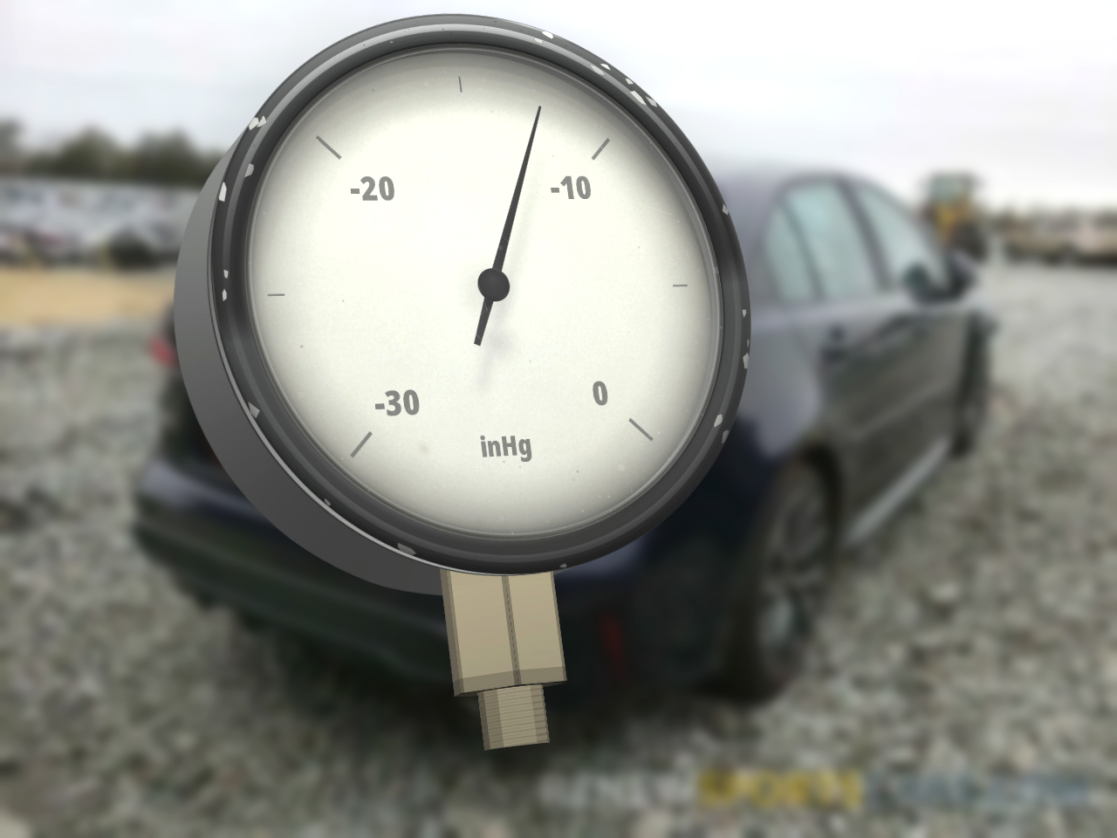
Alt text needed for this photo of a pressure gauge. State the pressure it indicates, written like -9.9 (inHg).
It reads -12.5 (inHg)
